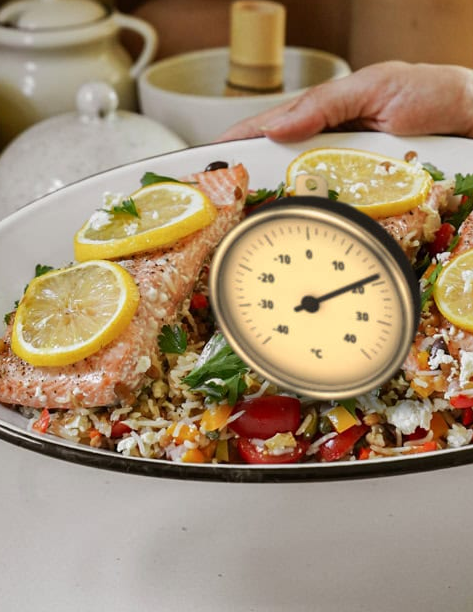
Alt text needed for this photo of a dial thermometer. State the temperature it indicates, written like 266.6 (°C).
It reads 18 (°C)
